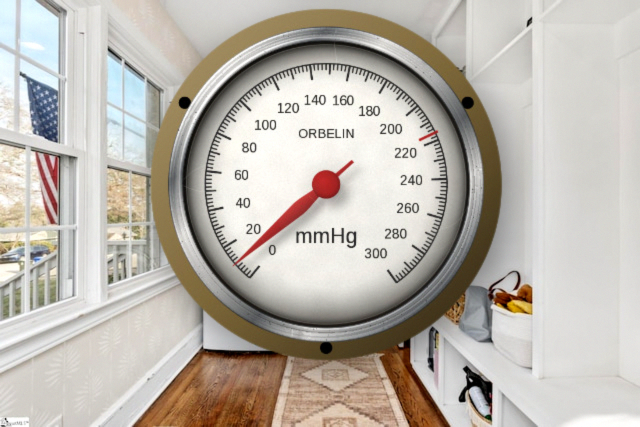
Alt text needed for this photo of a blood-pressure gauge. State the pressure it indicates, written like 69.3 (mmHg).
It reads 10 (mmHg)
